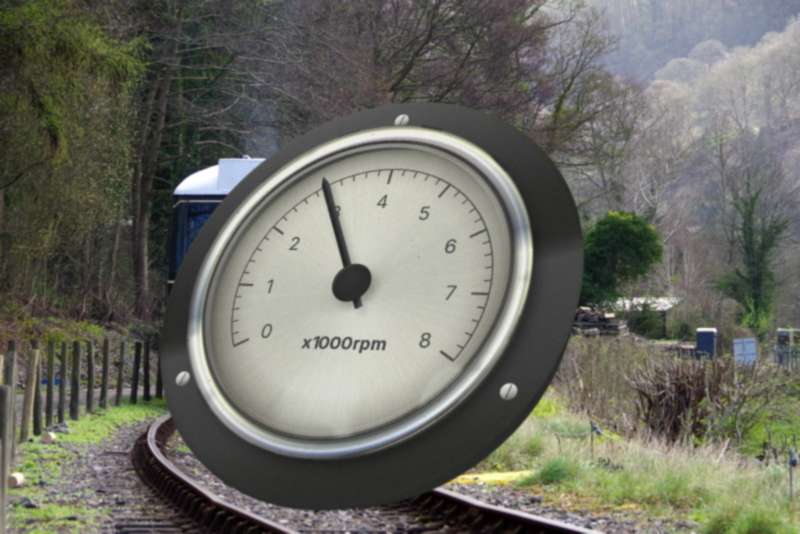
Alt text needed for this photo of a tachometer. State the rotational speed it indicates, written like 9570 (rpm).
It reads 3000 (rpm)
